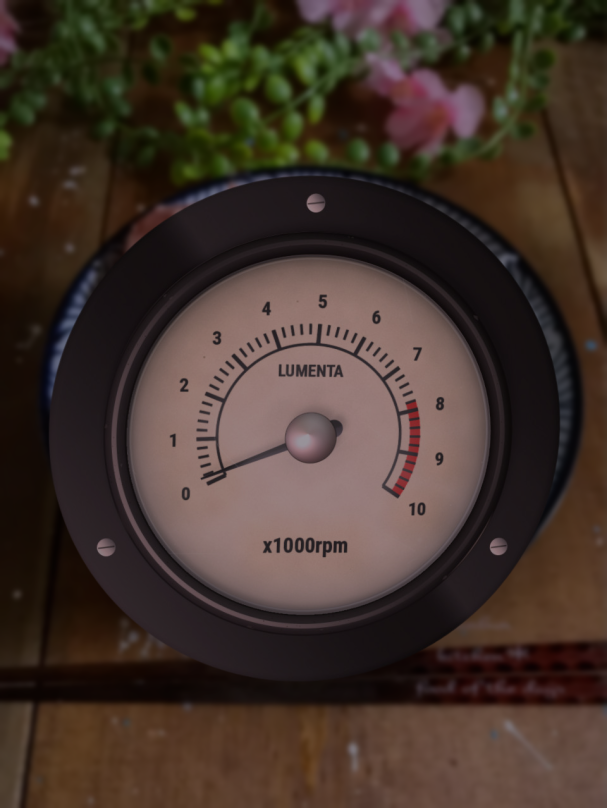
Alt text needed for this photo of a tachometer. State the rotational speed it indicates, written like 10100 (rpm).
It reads 200 (rpm)
